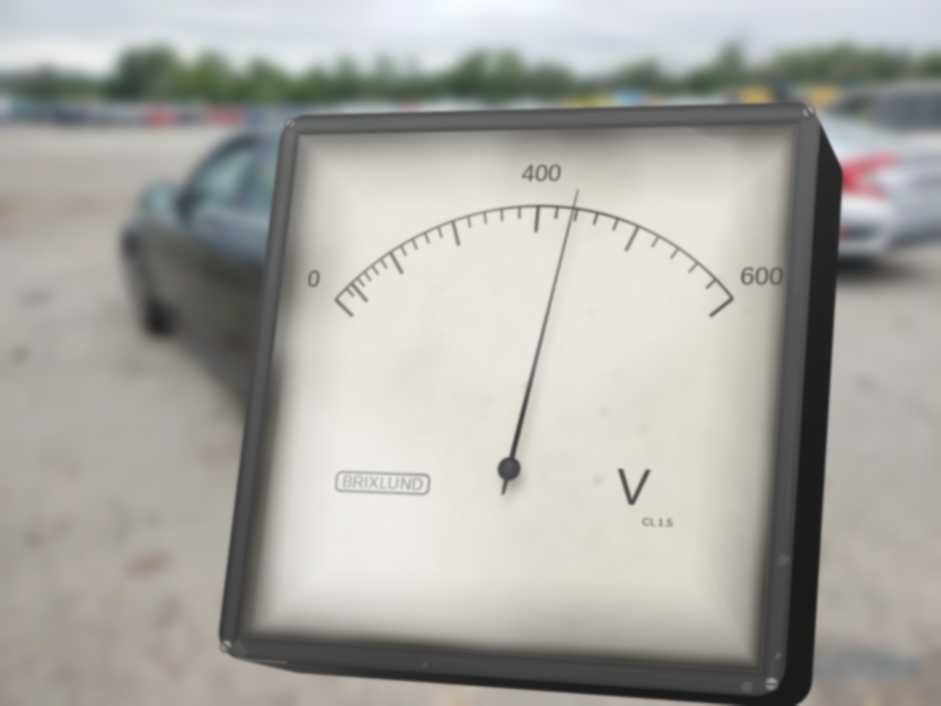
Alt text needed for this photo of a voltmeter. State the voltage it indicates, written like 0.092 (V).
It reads 440 (V)
